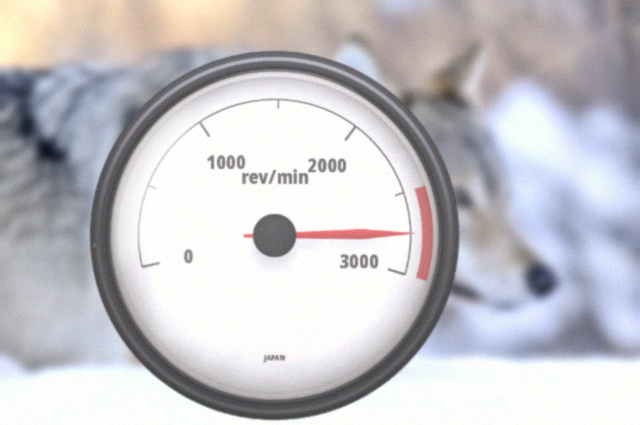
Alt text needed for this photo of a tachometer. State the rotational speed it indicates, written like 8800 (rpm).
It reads 2750 (rpm)
